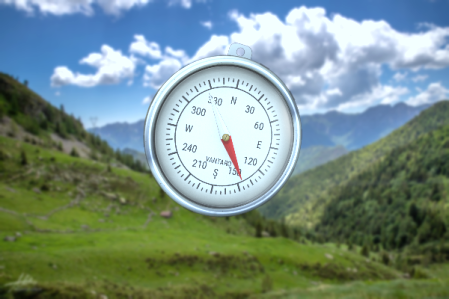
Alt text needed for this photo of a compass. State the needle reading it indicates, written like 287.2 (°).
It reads 145 (°)
